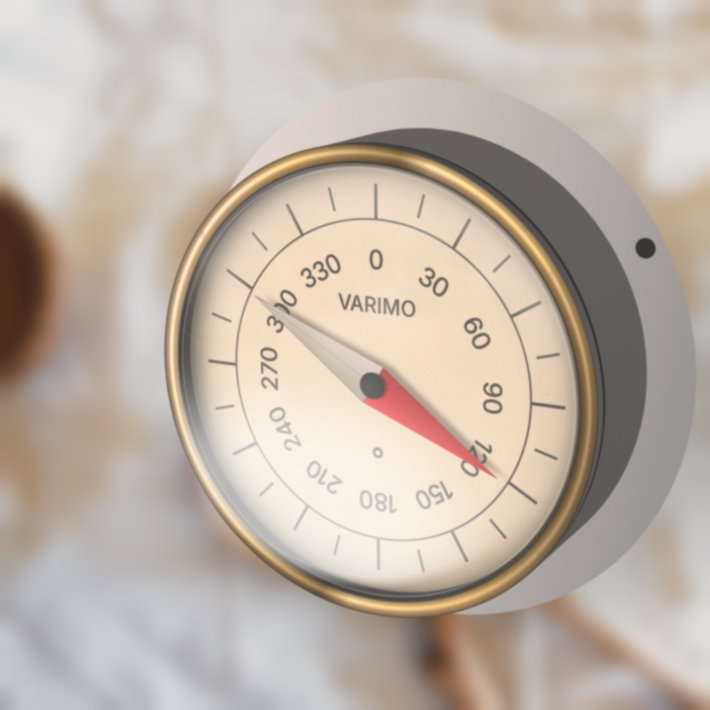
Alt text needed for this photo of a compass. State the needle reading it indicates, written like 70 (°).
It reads 120 (°)
